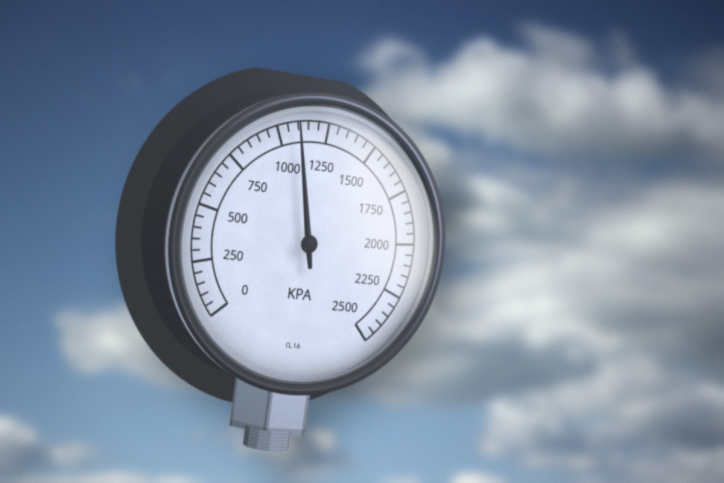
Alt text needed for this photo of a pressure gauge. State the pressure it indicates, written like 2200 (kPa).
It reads 1100 (kPa)
